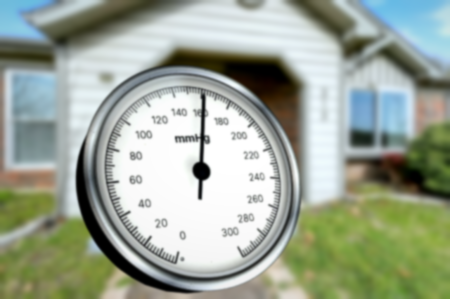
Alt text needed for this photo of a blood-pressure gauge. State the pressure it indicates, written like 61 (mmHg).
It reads 160 (mmHg)
